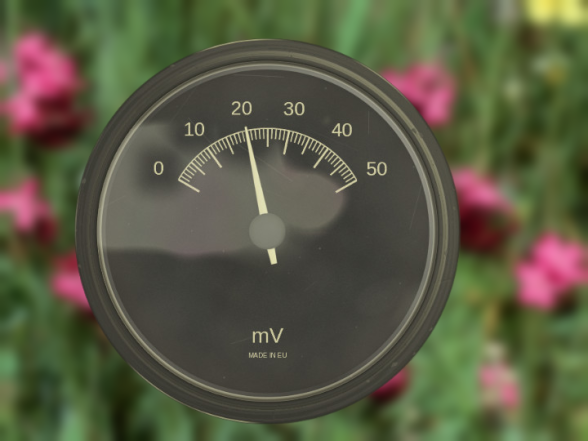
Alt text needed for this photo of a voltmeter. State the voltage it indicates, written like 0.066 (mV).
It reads 20 (mV)
